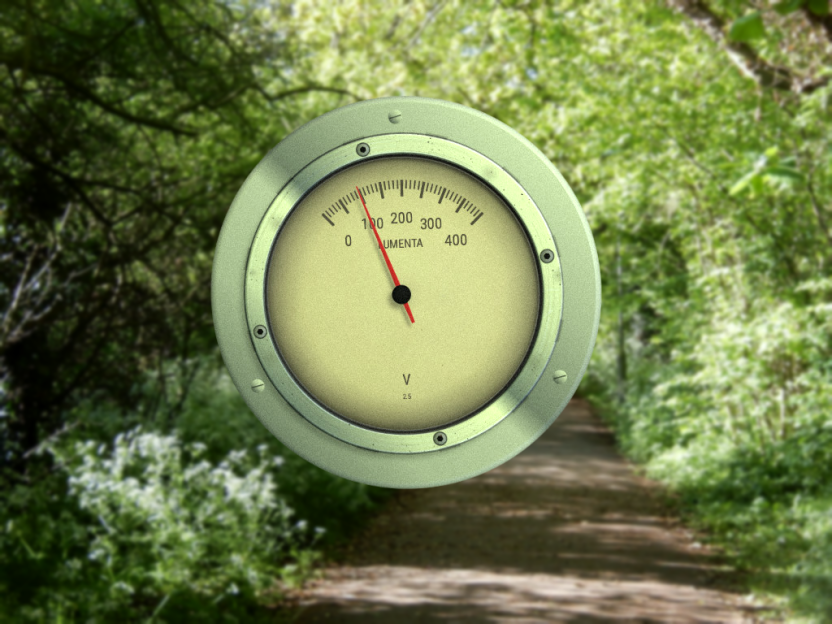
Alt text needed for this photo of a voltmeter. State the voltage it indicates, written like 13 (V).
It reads 100 (V)
